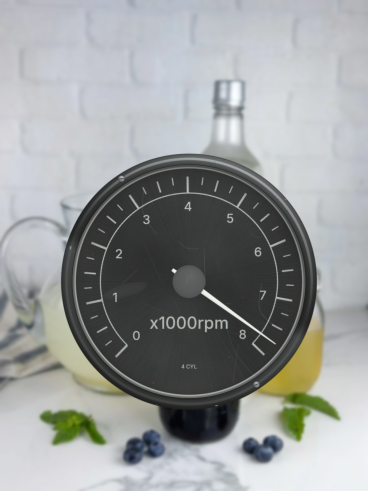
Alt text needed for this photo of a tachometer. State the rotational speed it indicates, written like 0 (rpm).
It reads 7750 (rpm)
